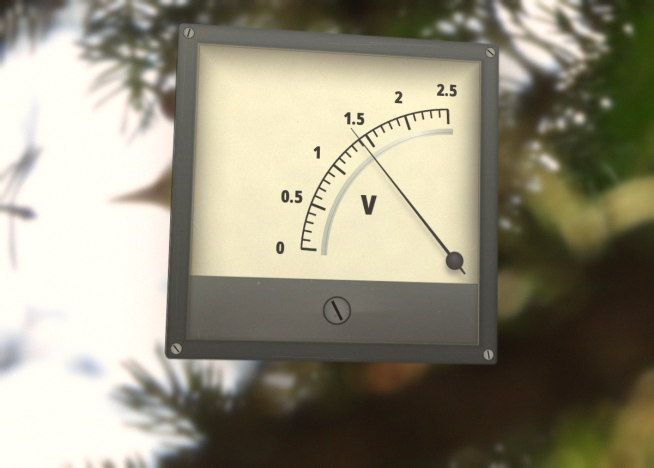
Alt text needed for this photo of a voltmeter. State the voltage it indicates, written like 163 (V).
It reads 1.4 (V)
